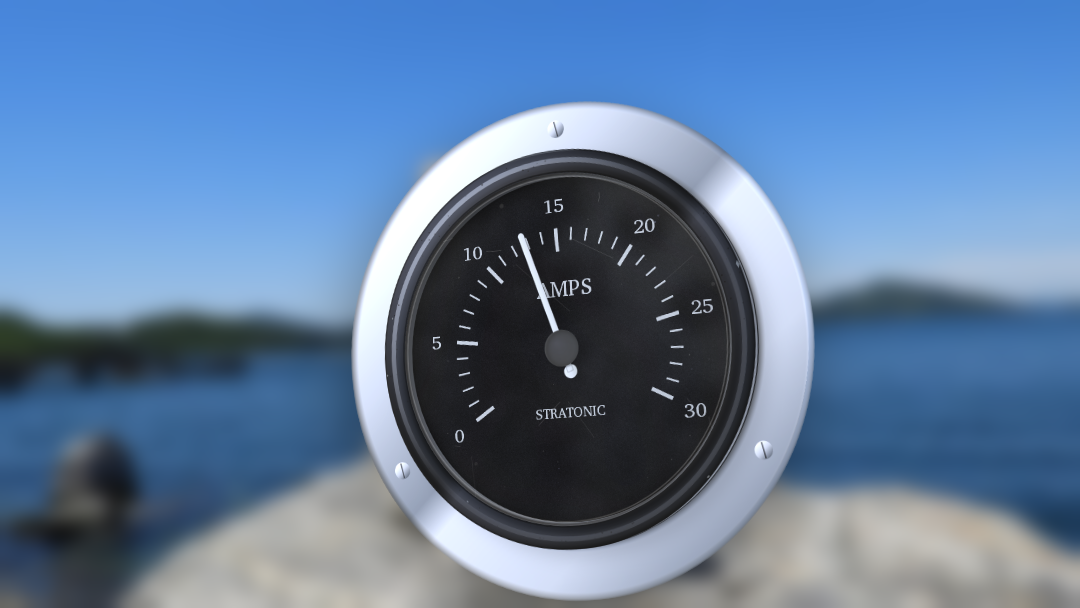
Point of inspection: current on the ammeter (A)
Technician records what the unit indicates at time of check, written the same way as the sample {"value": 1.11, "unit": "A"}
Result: {"value": 13, "unit": "A"}
